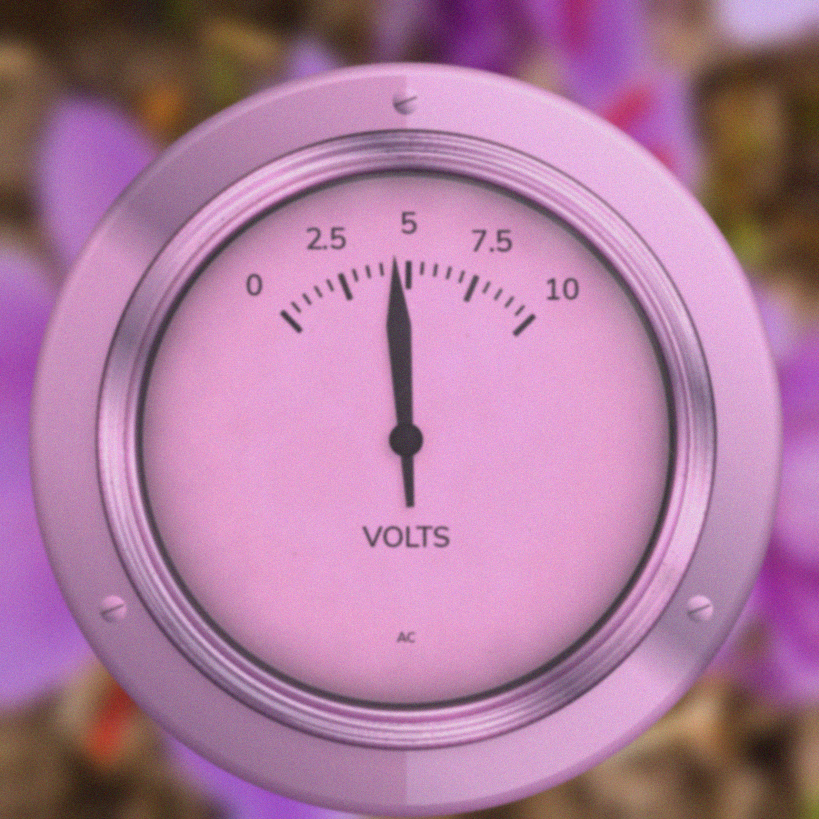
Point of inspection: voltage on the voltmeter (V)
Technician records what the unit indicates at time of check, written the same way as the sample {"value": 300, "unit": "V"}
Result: {"value": 4.5, "unit": "V"}
